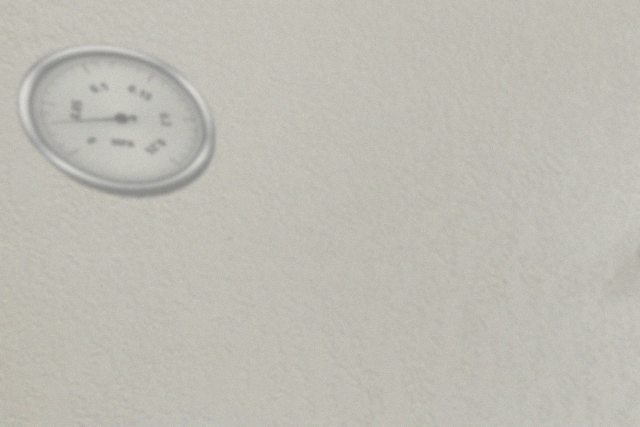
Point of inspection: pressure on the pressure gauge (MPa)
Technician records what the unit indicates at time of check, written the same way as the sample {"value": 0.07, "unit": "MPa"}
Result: {"value": 0.03, "unit": "MPa"}
